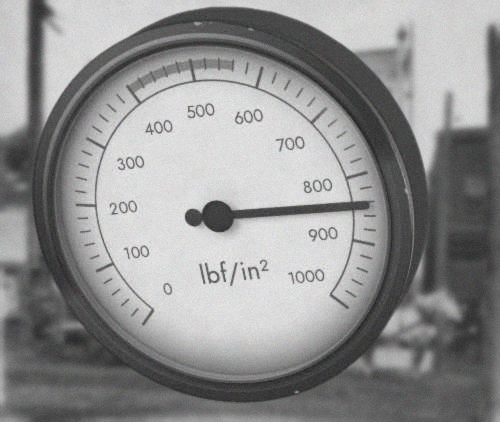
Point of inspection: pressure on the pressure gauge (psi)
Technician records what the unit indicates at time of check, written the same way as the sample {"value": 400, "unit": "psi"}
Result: {"value": 840, "unit": "psi"}
